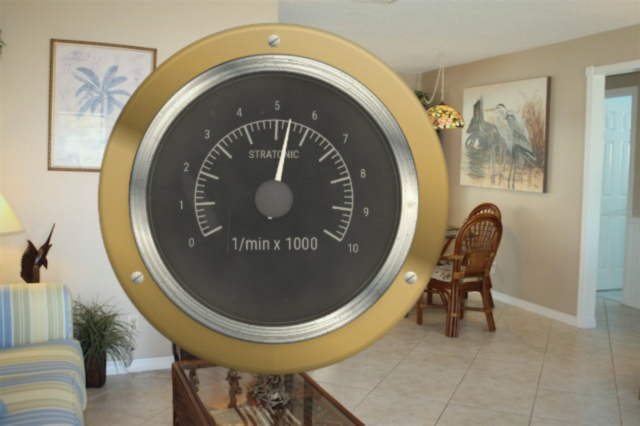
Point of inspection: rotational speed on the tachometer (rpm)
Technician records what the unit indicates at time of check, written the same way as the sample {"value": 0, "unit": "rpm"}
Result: {"value": 5400, "unit": "rpm"}
